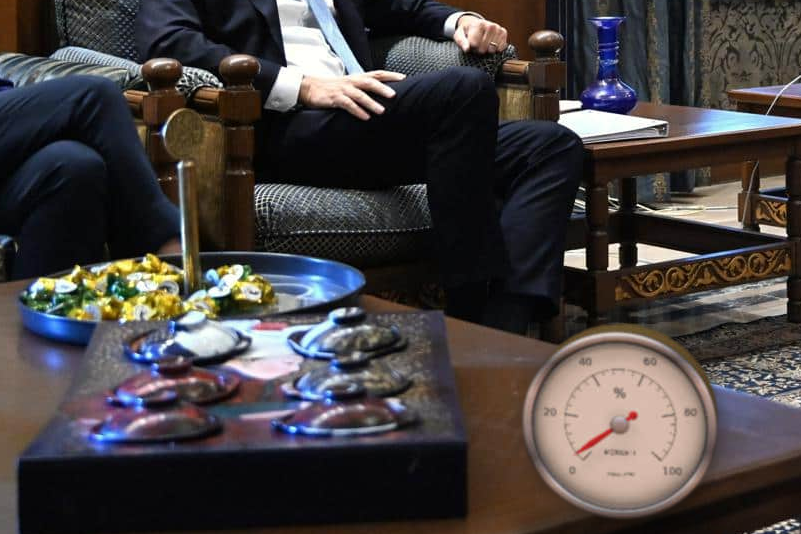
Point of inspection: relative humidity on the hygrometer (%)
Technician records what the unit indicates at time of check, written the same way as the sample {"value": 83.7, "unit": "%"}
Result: {"value": 4, "unit": "%"}
